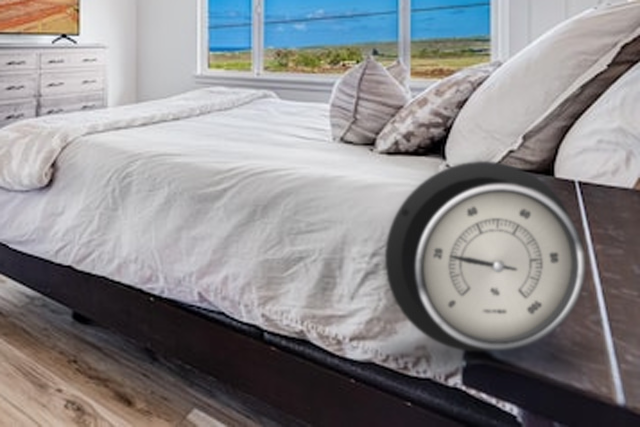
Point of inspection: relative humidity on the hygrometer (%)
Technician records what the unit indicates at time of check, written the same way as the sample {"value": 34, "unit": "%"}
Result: {"value": 20, "unit": "%"}
